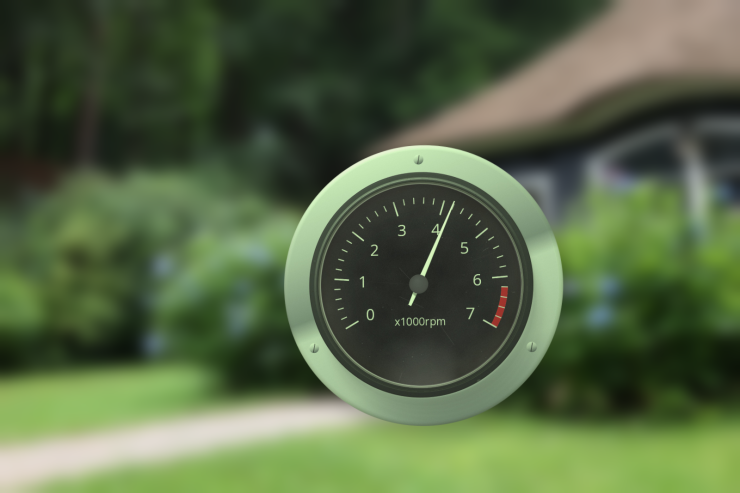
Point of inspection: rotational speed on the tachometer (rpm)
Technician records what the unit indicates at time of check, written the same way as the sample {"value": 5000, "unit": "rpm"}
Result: {"value": 4200, "unit": "rpm"}
